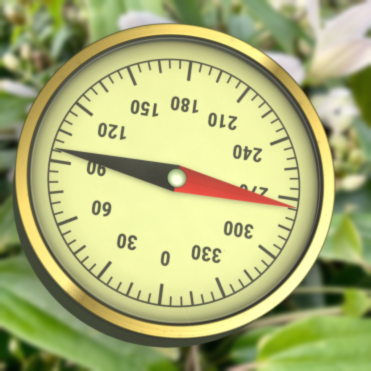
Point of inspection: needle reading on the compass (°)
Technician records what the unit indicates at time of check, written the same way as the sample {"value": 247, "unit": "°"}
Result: {"value": 275, "unit": "°"}
